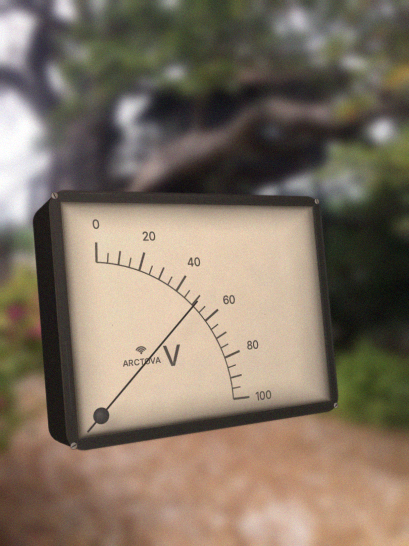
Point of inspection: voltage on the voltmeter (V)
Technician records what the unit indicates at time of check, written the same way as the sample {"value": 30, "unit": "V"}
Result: {"value": 50, "unit": "V"}
